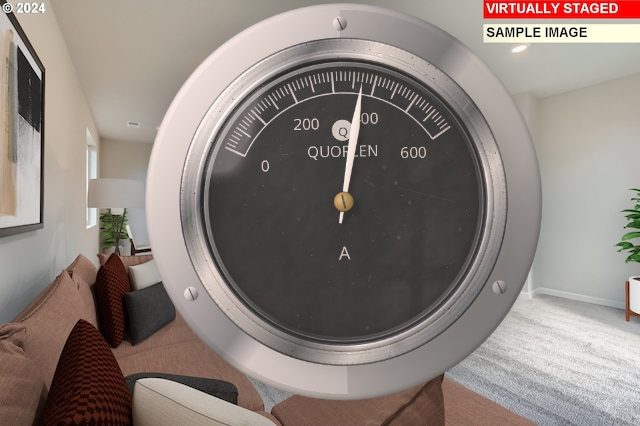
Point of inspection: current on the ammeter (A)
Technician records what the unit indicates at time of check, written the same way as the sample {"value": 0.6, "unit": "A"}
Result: {"value": 370, "unit": "A"}
